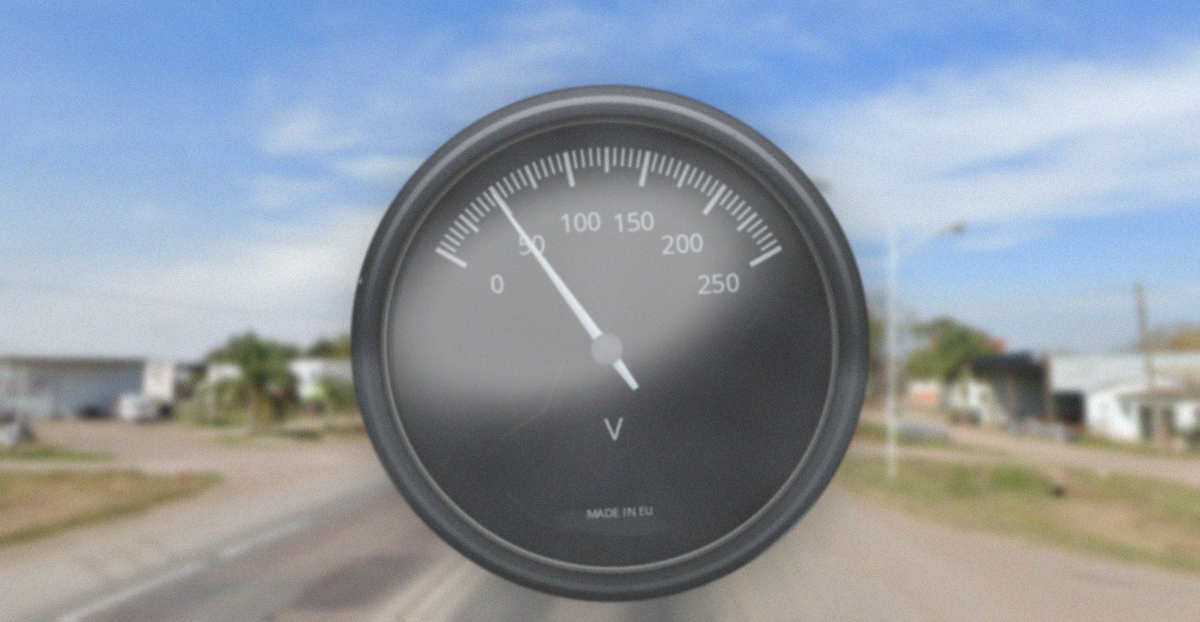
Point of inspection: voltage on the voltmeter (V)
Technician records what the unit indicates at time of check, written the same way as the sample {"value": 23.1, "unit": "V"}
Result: {"value": 50, "unit": "V"}
